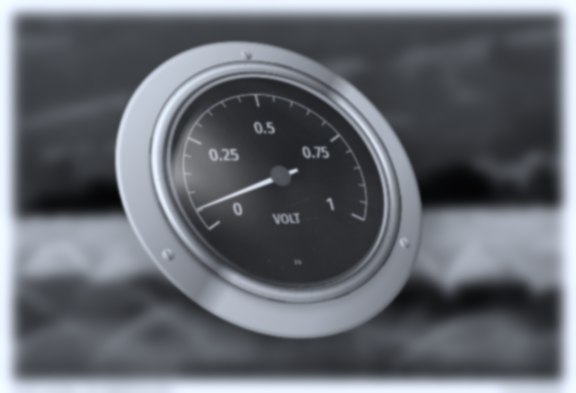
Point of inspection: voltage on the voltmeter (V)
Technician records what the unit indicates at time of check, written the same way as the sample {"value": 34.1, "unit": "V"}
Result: {"value": 0.05, "unit": "V"}
